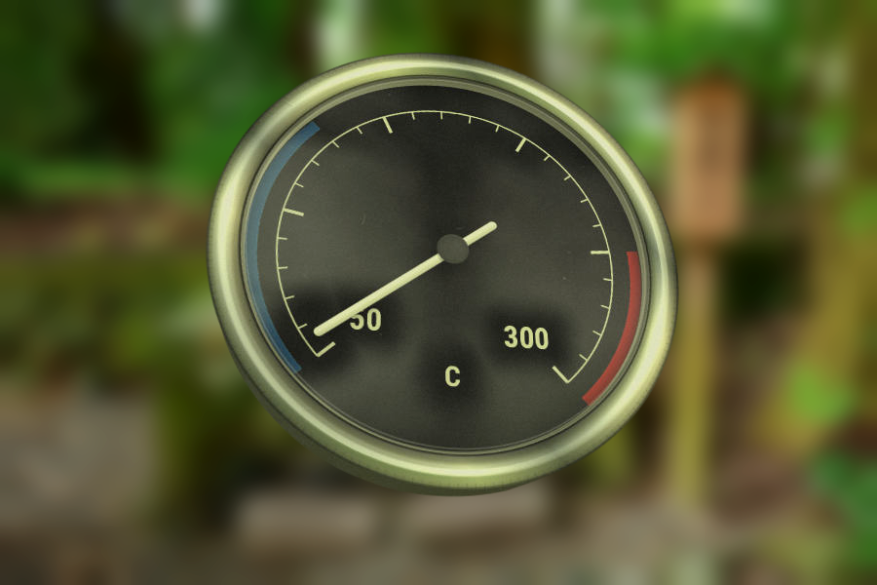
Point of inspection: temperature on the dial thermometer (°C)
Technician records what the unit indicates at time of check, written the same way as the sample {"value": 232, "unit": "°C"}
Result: {"value": 55, "unit": "°C"}
